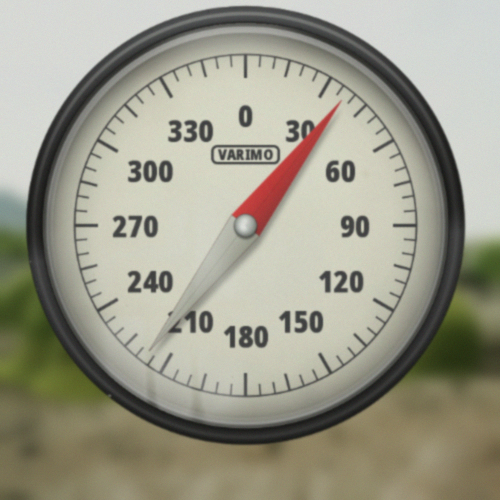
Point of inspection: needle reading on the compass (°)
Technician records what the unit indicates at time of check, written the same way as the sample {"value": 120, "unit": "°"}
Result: {"value": 37.5, "unit": "°"}
